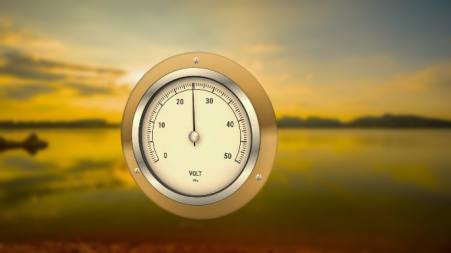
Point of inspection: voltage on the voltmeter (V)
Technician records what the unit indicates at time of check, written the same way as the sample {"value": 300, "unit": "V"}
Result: {"value": 25, "unit": "V"}
